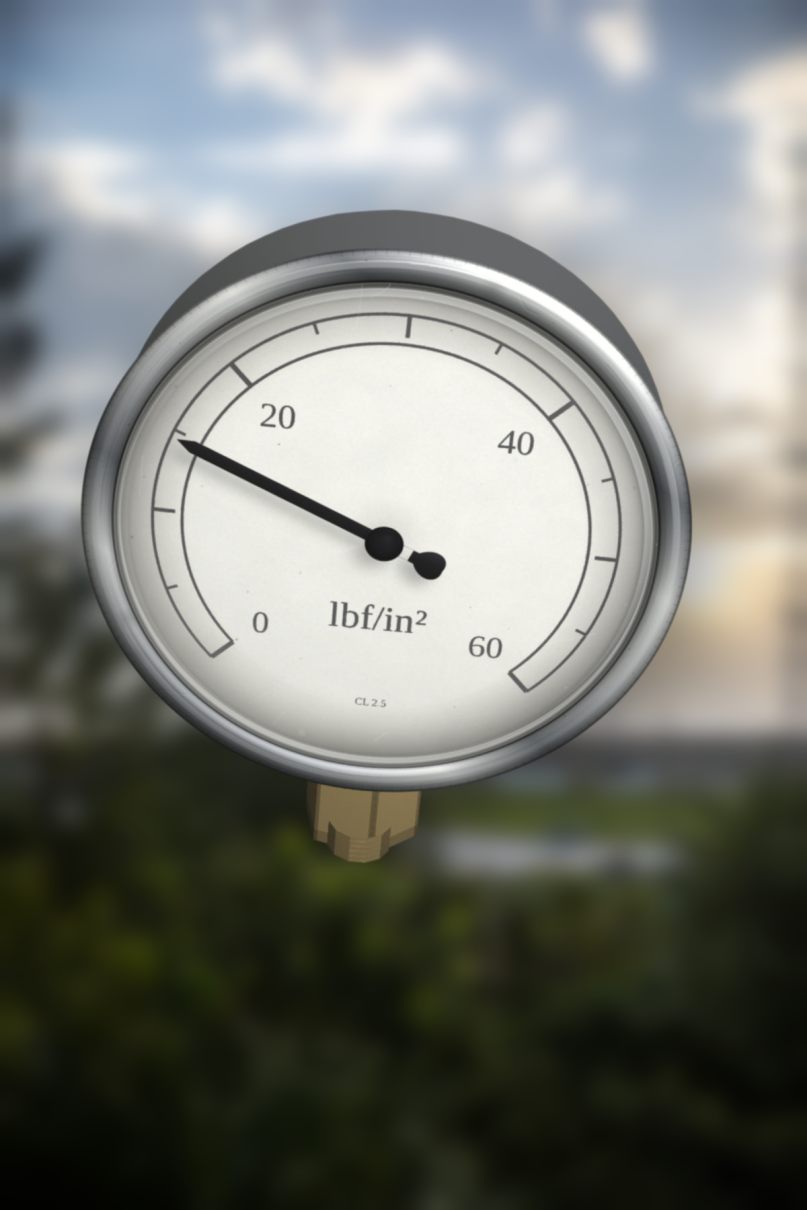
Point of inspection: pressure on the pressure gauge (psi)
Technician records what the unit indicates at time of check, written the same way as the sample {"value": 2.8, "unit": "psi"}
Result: {"value": 15, "unit": "psi"}
